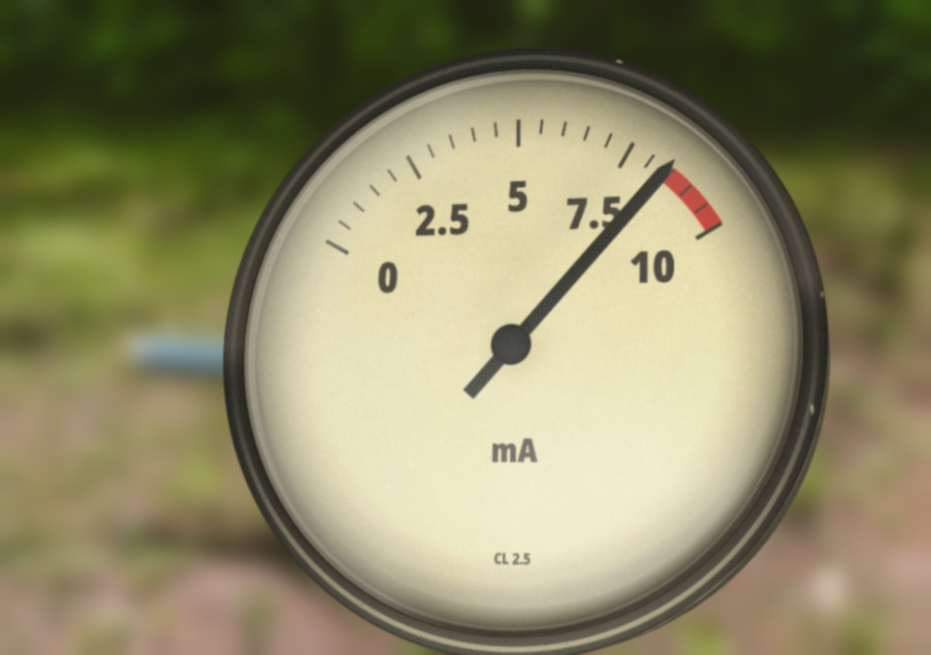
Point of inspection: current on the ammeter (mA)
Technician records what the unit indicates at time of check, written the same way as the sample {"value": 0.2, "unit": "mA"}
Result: {"value": 8.5, "unit": "mA"}
